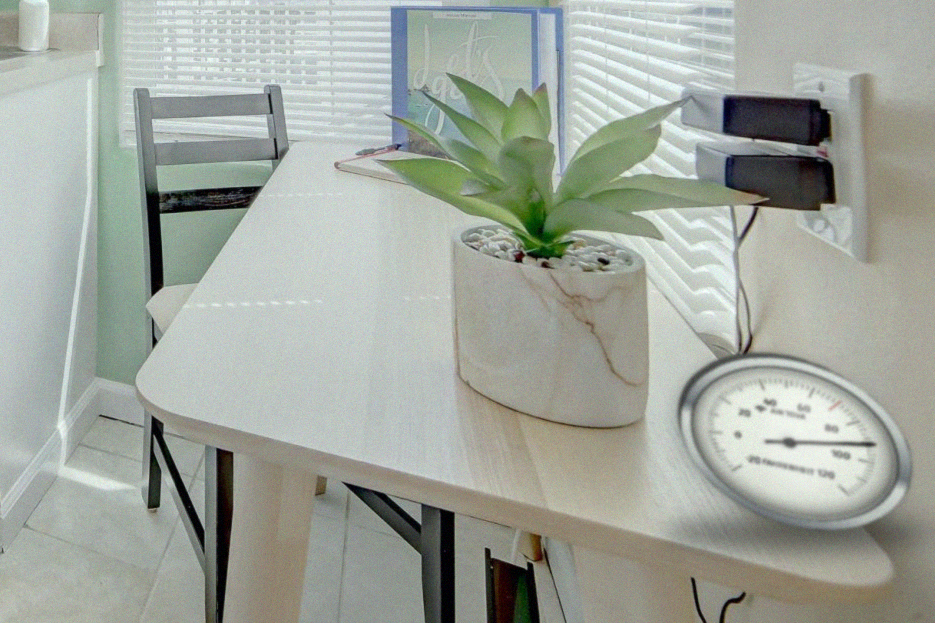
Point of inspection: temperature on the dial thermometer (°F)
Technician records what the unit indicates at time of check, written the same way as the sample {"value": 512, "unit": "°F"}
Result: {"value": 90, "unit": "°F"}
